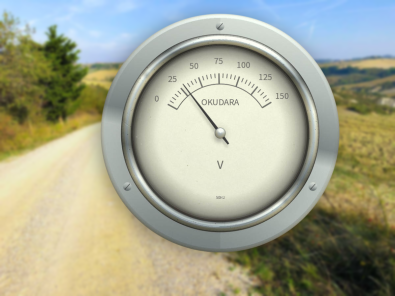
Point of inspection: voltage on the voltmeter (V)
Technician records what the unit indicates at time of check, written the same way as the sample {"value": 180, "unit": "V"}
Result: {"value": 30, "unit": "V"}
